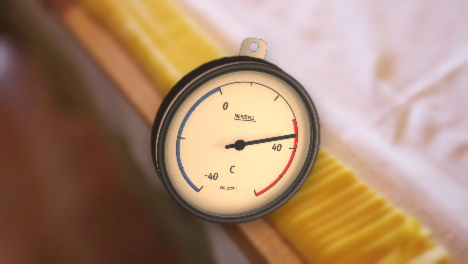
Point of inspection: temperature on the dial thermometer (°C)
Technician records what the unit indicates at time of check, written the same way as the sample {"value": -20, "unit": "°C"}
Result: {"value": 35, "unit": "°C"}
